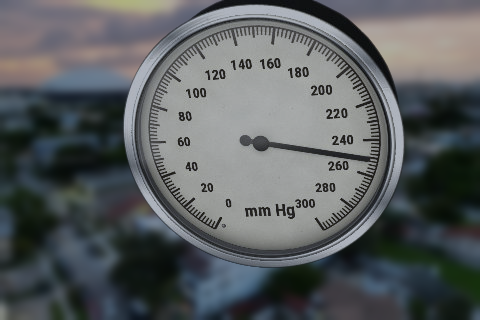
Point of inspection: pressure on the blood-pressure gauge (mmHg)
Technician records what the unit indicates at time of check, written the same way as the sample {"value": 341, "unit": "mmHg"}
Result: {"value": 250, "unit": "mmHg"}
